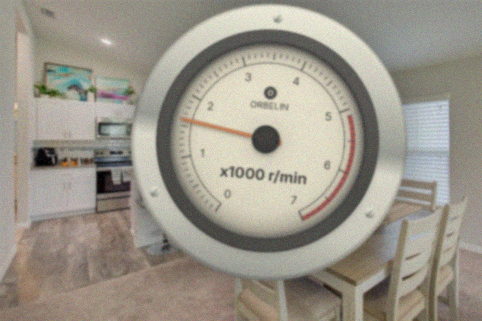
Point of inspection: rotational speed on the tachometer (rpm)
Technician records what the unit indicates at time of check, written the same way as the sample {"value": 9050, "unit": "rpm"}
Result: {"value": 1600, "unit": "rpm"}
